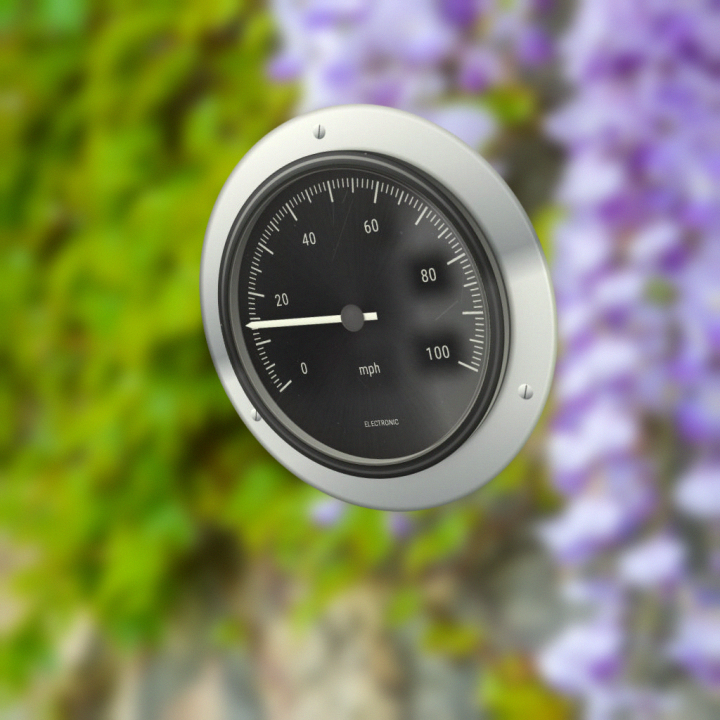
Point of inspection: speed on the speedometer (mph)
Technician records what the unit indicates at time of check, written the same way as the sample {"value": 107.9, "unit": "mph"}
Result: {"value": 14, "unit": "mph"}
